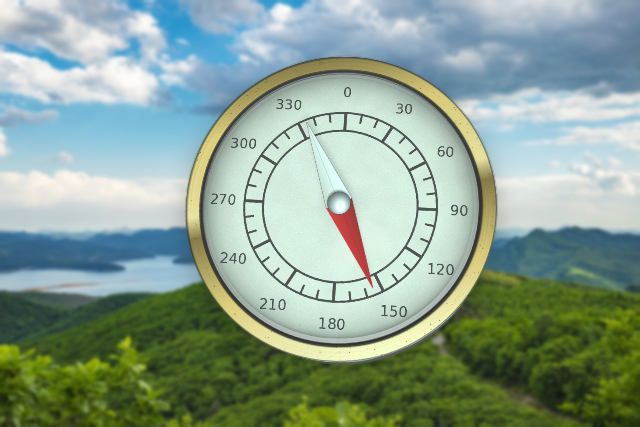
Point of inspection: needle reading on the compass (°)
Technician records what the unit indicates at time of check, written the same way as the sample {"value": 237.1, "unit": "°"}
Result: {"value": 155, "unit": "°"}
